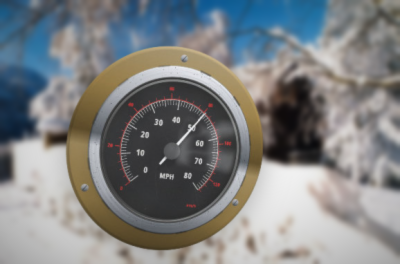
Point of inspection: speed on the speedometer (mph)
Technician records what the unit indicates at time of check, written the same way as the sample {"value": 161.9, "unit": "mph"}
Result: {"value": 50, "unit": "mph"}
